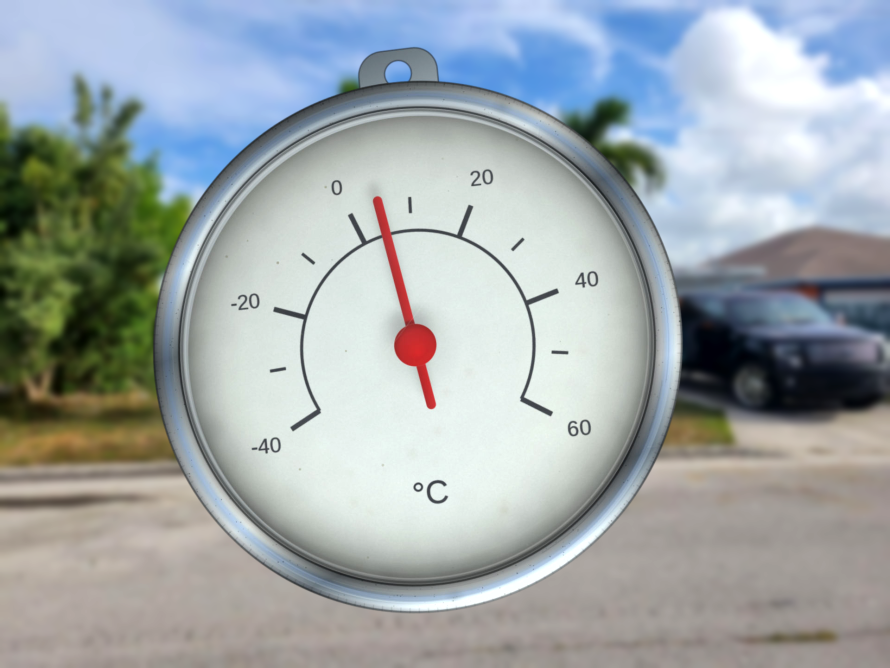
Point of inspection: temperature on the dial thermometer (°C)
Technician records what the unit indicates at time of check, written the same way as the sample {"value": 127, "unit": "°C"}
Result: {"value": 5, "unit": "°C"}
